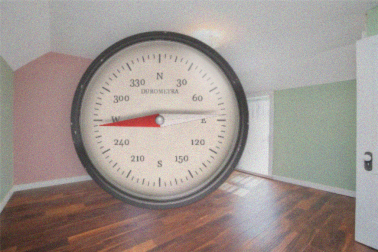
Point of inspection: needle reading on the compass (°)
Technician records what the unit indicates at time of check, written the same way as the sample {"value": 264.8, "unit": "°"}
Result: {"value": 265, "unit": "°"}
